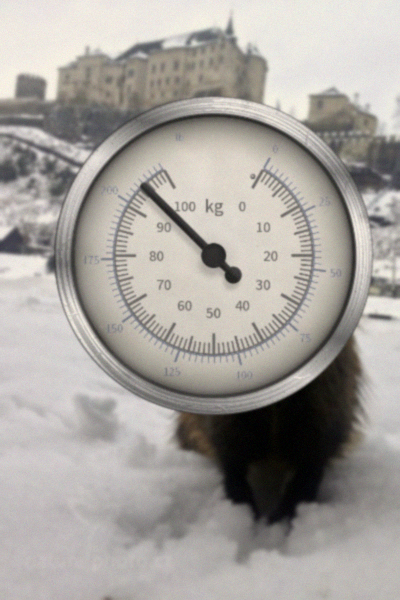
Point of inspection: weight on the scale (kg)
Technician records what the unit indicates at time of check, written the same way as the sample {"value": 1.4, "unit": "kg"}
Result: {"value": 95, "unit": "kg"}
